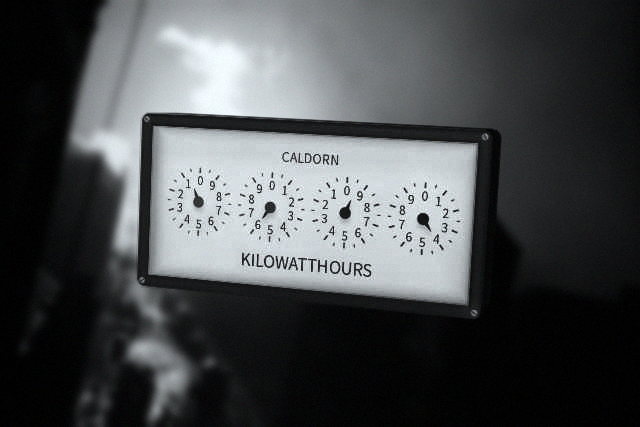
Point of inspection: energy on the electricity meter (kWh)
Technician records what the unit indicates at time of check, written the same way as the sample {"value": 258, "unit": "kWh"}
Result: {"value": 594, "unit": "kWh"}
